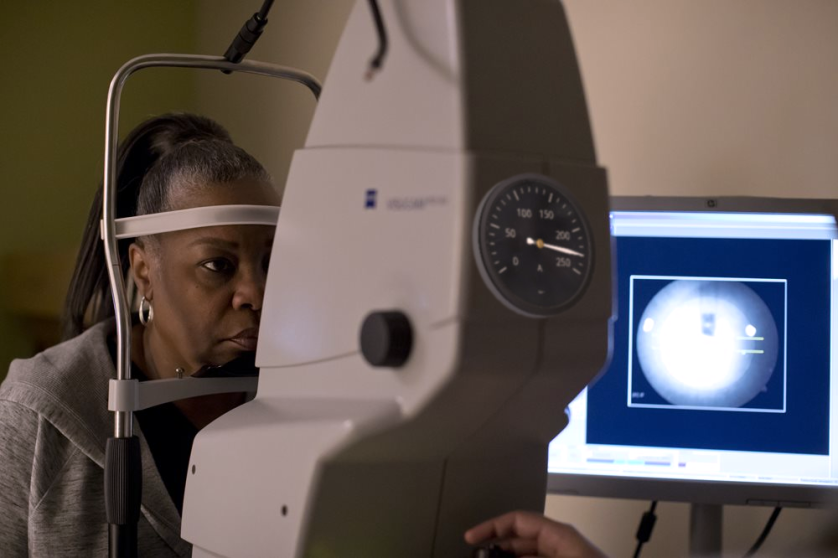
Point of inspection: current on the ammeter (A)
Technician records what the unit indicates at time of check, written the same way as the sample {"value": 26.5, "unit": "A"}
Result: {"value": 230, "unit": "A"}
